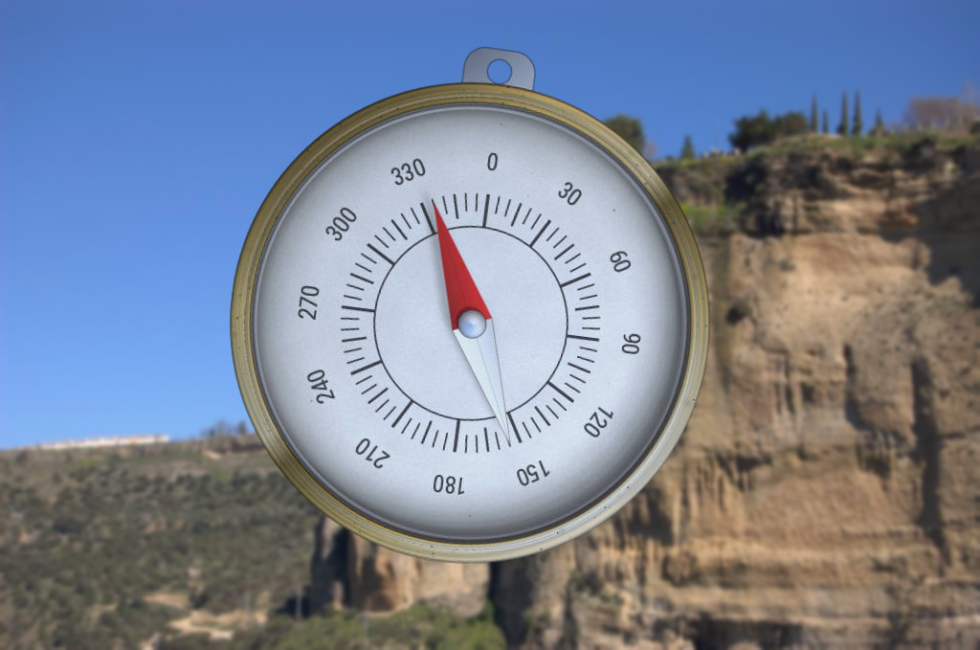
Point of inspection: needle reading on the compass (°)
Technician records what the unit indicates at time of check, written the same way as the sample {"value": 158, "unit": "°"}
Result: {"value": 335, "unit": "°"}
